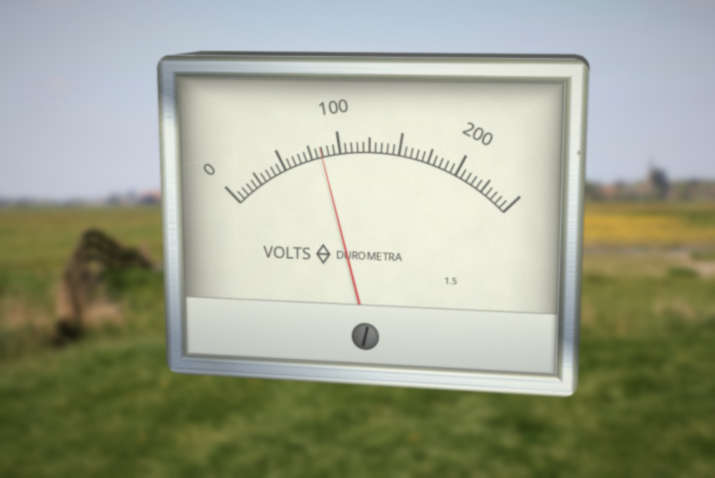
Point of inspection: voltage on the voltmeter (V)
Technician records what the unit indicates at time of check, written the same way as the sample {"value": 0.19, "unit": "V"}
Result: {"value": 85, "unit": "V"}
